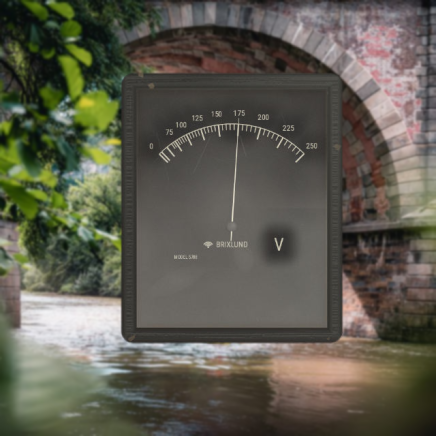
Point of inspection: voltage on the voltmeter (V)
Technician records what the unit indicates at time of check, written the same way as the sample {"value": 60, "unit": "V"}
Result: {"value": 175, "unit": "V"}
